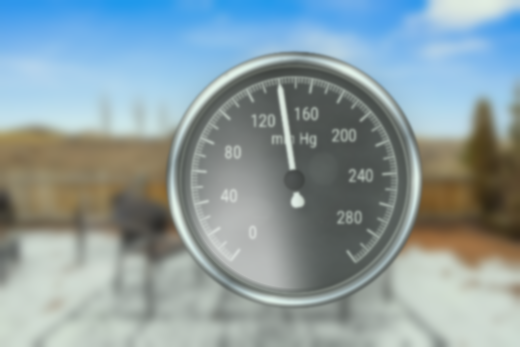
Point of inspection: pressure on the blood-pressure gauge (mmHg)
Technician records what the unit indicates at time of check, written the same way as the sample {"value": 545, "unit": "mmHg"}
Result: {"value": 140, "unit": "mmHg"}
